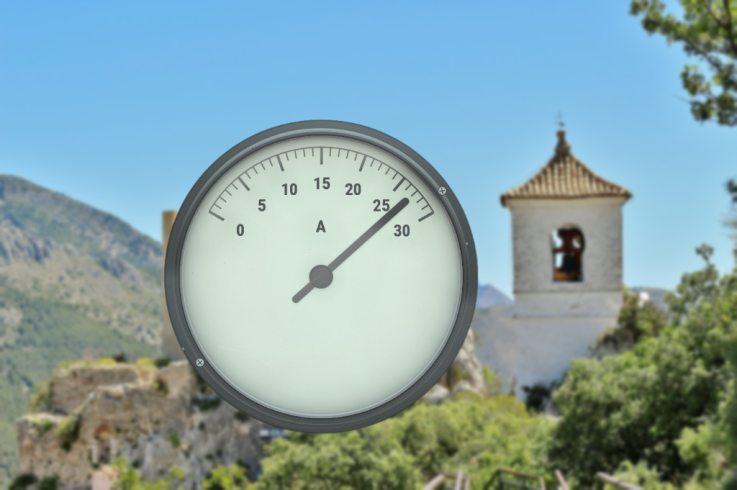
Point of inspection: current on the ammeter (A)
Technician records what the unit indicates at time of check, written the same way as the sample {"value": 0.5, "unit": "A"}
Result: {"value": 27, "unit": "A"}
